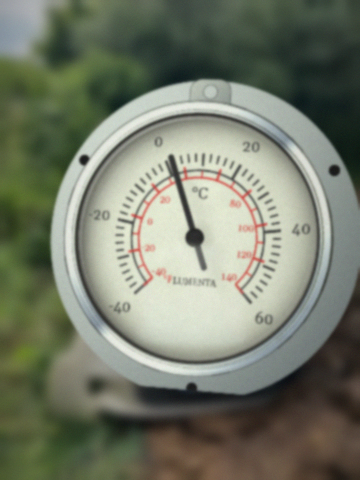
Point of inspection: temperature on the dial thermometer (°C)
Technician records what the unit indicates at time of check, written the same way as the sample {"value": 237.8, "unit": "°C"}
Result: {"value": 2, "unit": "°C"}
